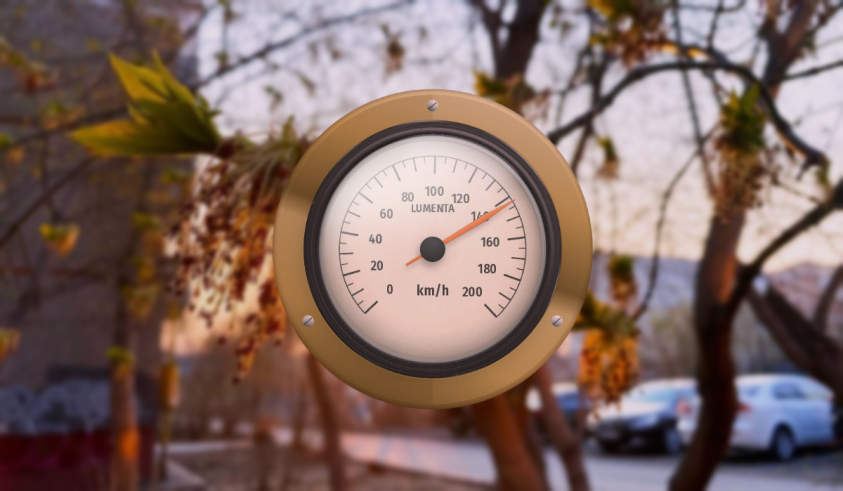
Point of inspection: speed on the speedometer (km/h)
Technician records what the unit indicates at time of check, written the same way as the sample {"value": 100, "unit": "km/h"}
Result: {"value": 142.5, "unit": "km/h"}
